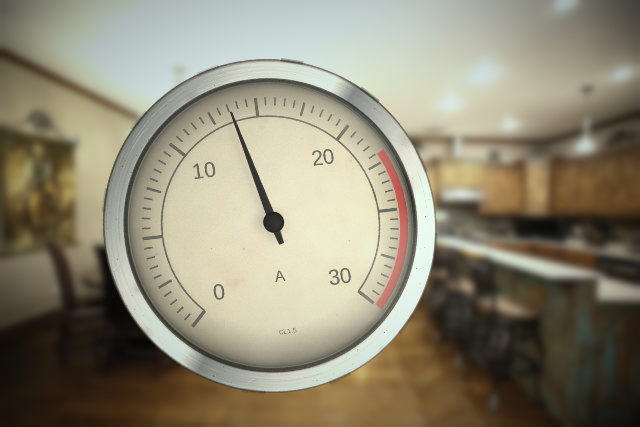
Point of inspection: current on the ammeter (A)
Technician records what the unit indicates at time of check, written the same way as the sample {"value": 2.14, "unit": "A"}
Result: {"value": 13.5, "unit": "A"}
